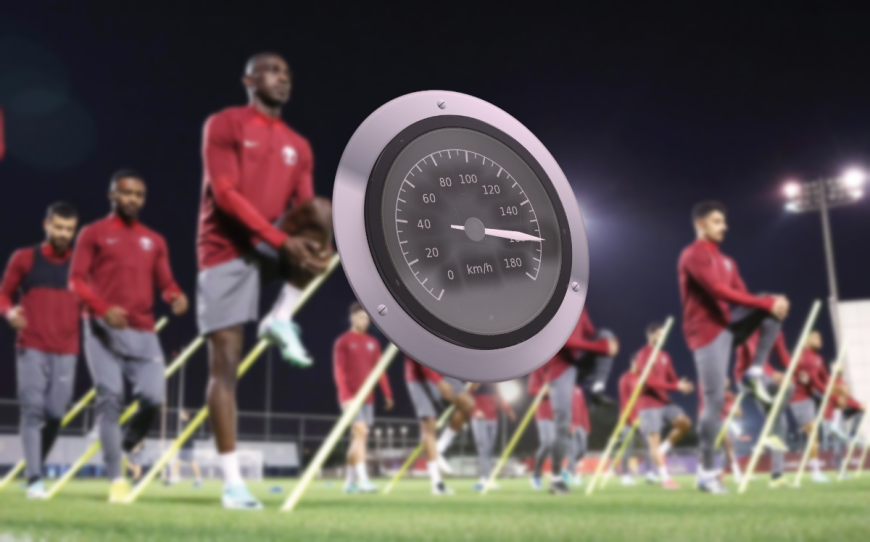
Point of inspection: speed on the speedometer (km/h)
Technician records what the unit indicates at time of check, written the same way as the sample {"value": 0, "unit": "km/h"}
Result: {"value": 160, "unit": "km/h"}
